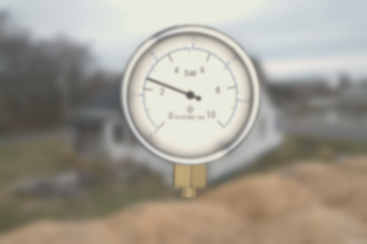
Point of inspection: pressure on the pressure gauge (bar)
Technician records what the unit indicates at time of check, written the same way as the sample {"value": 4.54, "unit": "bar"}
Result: {"value": 2.5, "unit": "bar"}
